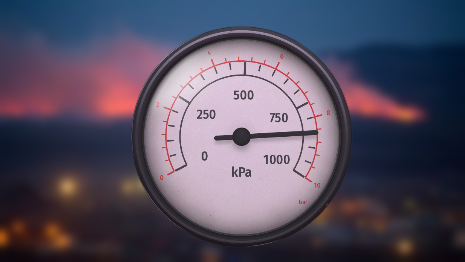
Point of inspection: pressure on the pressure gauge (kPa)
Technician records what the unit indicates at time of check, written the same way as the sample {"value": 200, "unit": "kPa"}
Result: {"value": 850, "unit": "kPa"}
